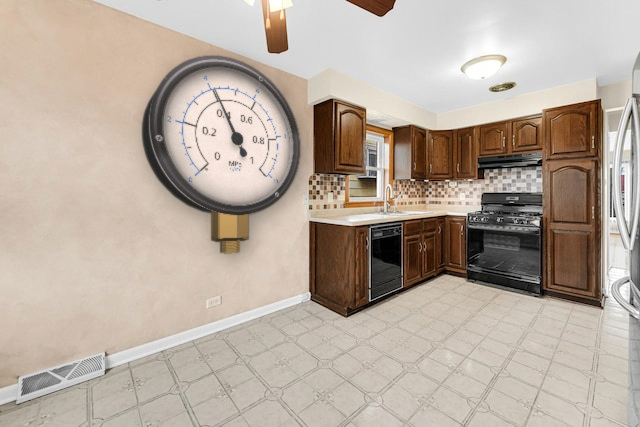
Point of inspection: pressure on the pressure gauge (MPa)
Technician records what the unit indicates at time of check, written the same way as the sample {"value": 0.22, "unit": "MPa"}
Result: {"value": 0.4, "unit": "MPa"}
